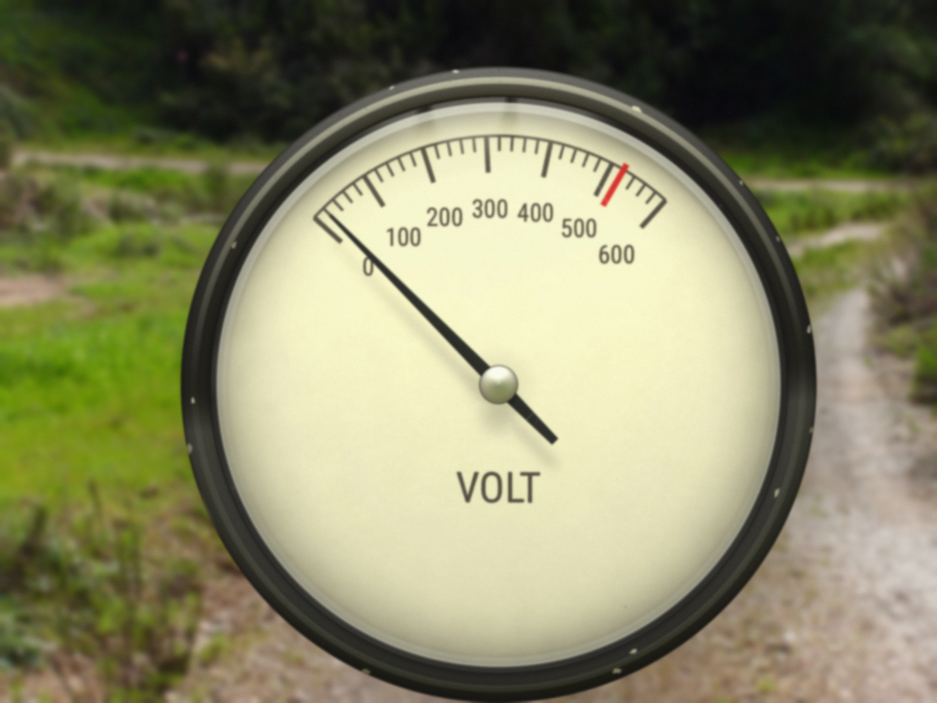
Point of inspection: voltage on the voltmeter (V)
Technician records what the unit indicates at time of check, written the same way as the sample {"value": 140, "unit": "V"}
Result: {"value": 20, "unit": "V"}
